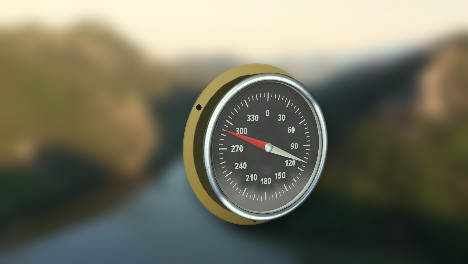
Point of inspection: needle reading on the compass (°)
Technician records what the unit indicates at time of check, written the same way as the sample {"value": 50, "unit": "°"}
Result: {"value": 290, "unit": "°"}
